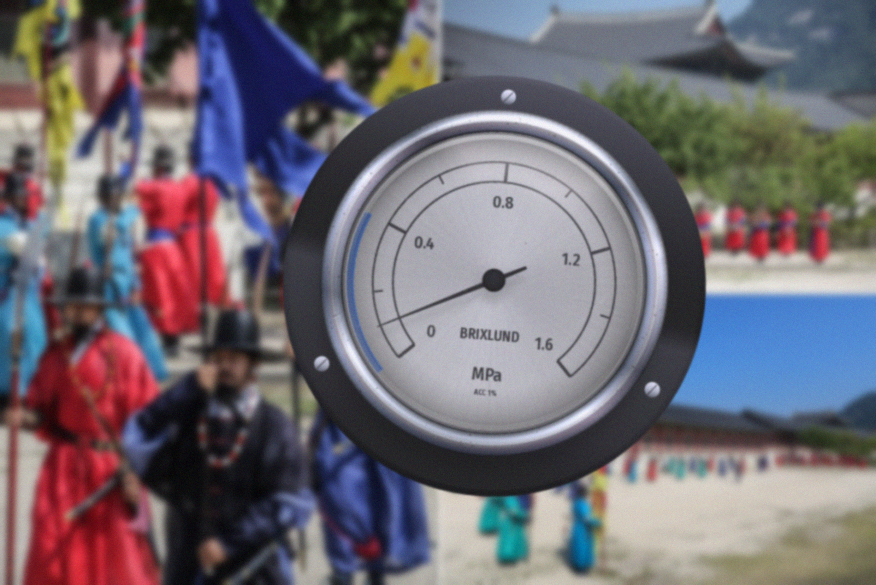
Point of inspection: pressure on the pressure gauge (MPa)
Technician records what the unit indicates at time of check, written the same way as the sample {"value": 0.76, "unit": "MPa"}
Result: {"value": 0.1, "unit": "MPa"}
